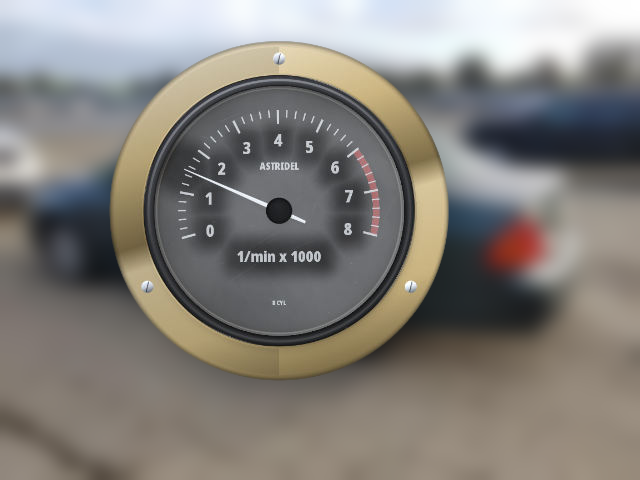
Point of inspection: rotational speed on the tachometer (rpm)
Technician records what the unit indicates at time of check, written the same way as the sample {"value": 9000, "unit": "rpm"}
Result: {"value": 1500, "unit": "rpm"}
